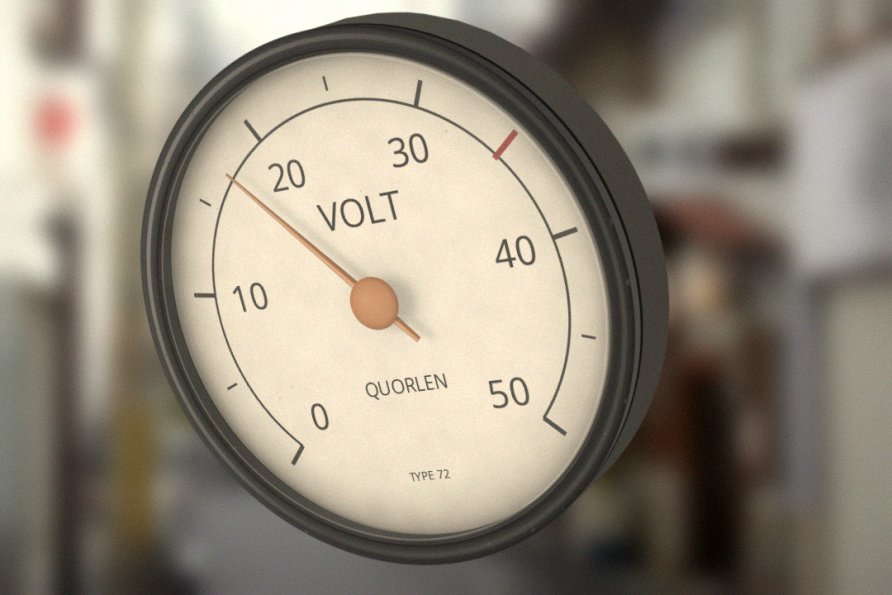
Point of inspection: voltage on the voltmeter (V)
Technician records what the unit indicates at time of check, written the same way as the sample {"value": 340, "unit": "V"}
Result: {"value": 17.5, "unit": "V"}
